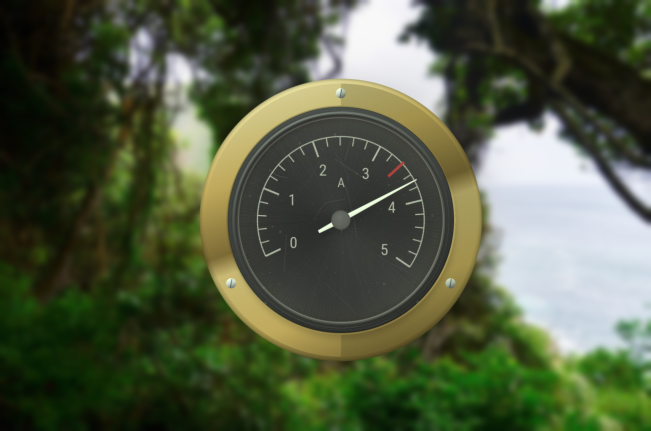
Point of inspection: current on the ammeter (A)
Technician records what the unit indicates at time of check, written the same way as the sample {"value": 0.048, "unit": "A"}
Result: {"value": 3.7, "unit": "A"}
